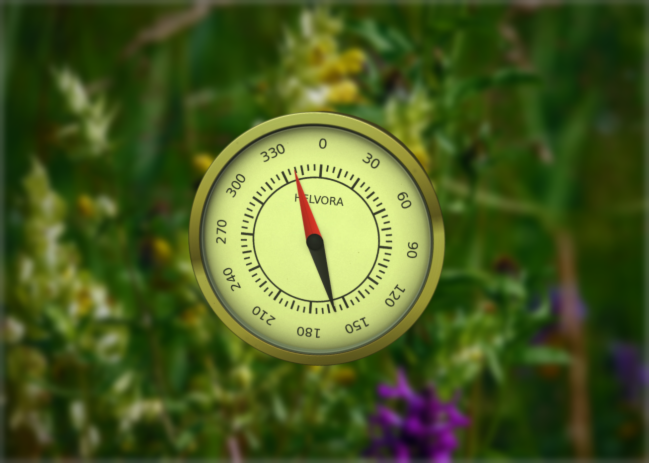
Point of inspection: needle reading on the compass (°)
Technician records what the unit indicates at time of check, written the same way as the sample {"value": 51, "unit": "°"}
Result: {"value": 340, "unit": "°"}
